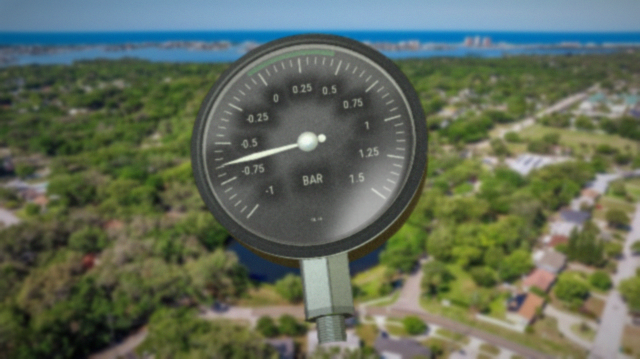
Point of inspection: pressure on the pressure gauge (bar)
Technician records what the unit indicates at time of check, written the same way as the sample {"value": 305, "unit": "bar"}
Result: {"value": -0.65, "unit": "bar"}
